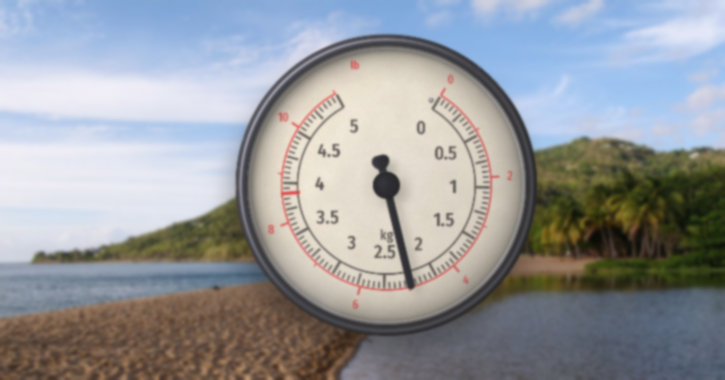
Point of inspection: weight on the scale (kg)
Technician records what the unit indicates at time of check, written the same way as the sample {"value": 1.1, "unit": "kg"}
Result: {"value": 2.25, "unit": "kg"}
